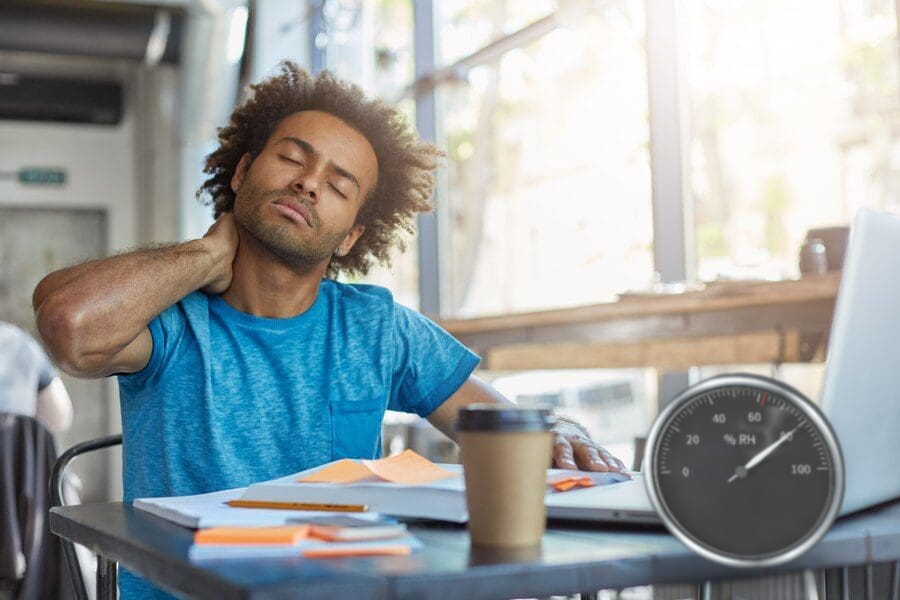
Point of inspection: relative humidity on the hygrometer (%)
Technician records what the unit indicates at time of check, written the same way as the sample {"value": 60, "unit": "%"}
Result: {"value": 80, "unit": "%"}
